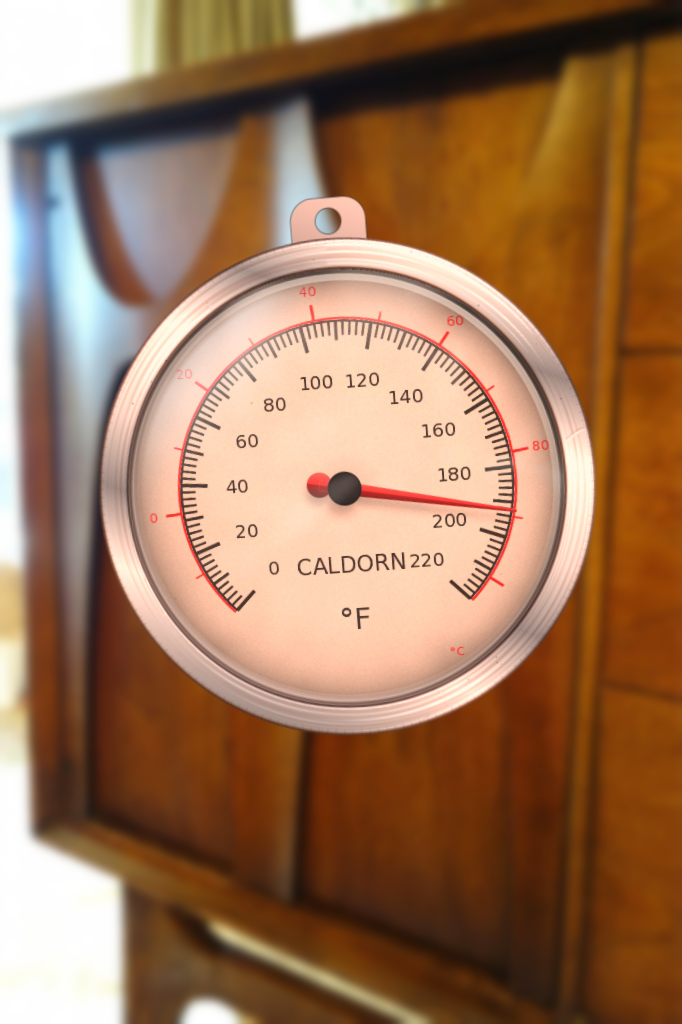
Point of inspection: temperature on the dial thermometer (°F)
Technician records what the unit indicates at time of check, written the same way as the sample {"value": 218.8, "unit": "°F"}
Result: {"value": 192, "unit": "°F"}
